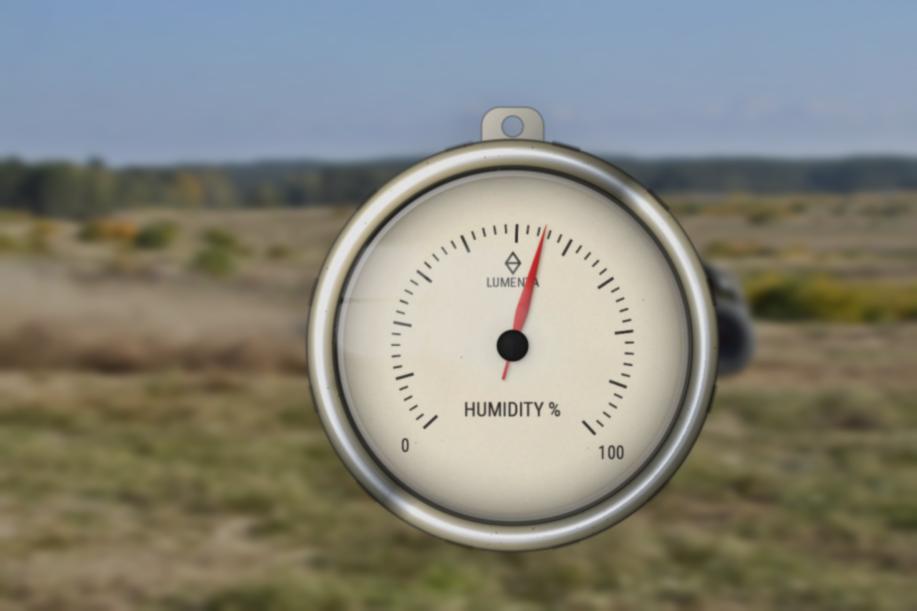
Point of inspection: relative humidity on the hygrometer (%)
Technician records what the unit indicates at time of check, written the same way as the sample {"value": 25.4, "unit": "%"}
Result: {"value": 55, "unit": "%"}
